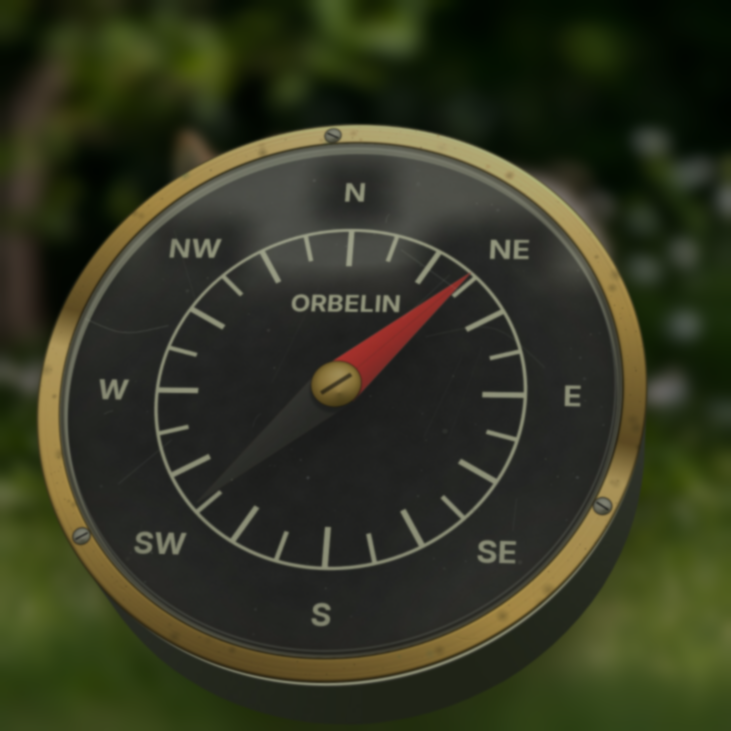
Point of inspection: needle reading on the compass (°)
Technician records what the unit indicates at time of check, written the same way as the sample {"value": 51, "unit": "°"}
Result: {"value": 45, "unit": "°"}
